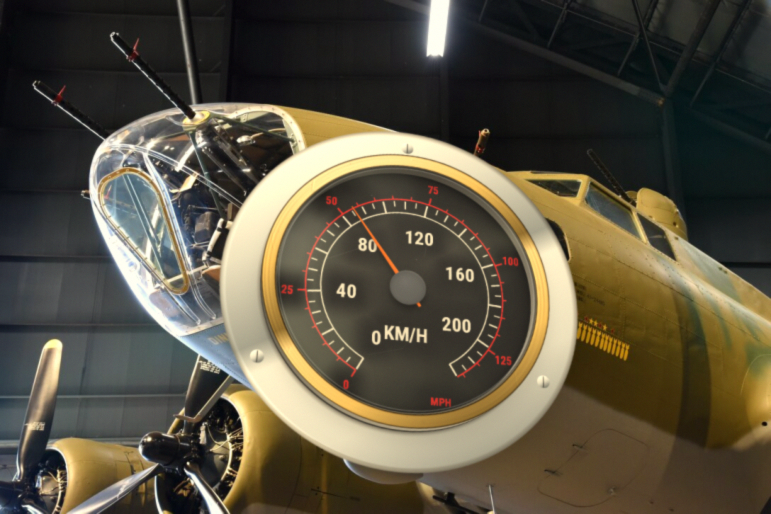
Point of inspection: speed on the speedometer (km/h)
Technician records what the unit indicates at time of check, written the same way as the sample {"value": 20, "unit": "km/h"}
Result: {"value": 85, "unit": "km/h"}
